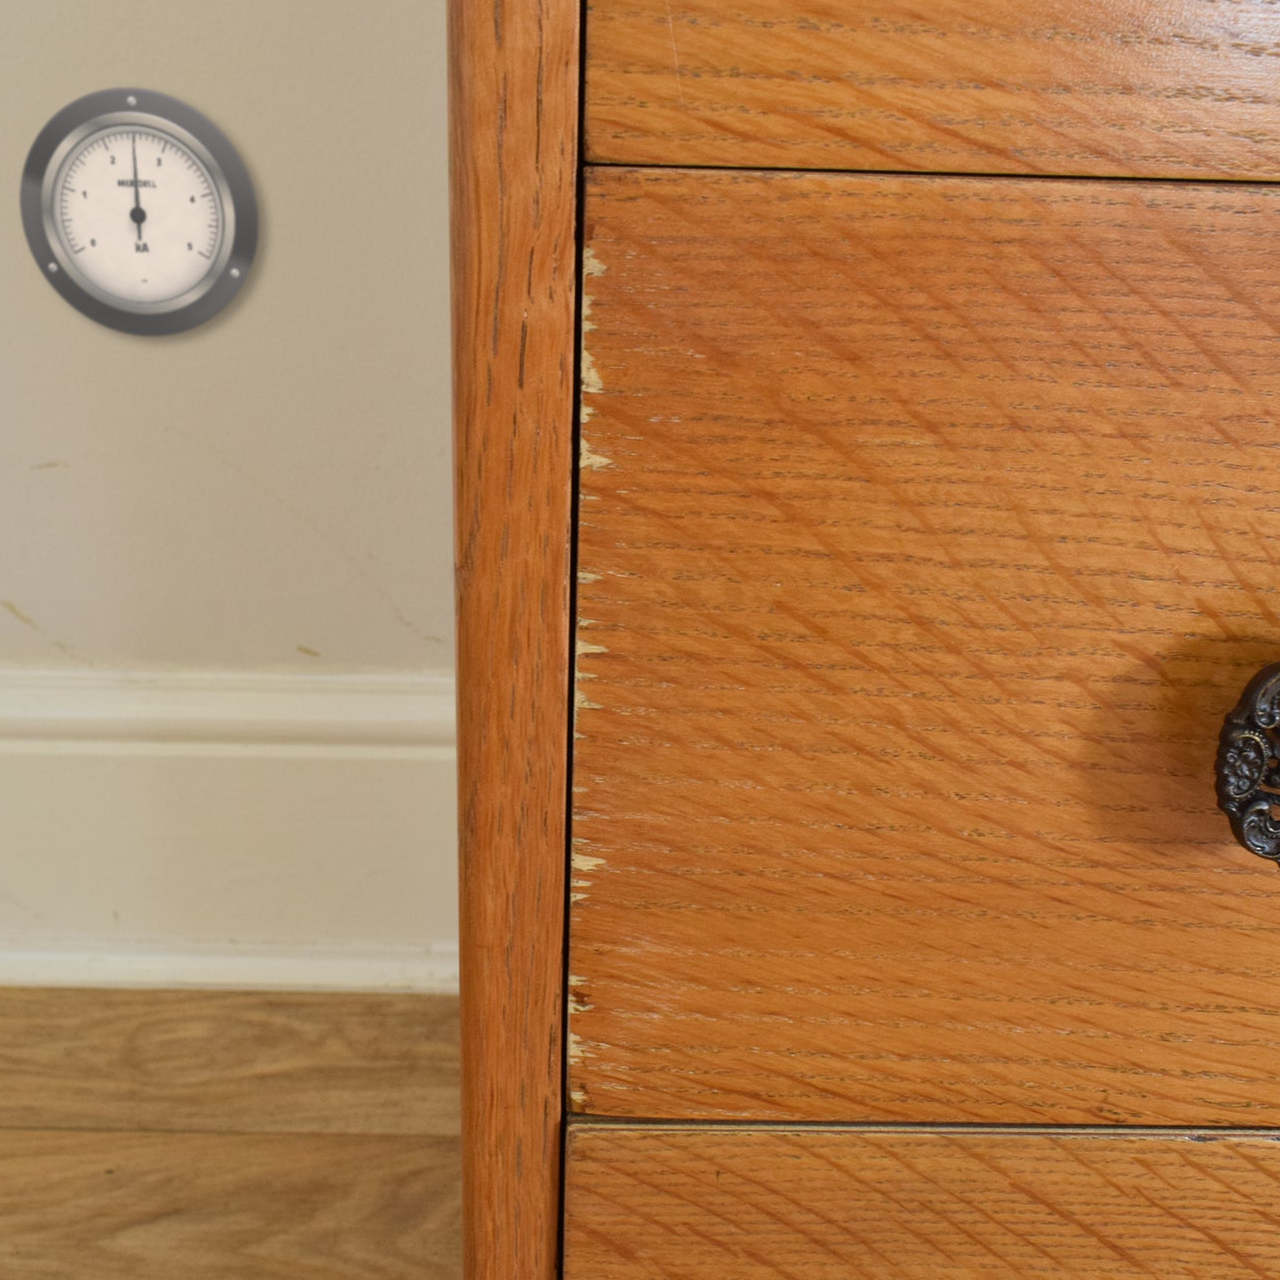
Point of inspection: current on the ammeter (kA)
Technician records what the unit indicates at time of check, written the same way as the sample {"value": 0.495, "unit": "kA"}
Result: {"value": 2.5, "unit": "kA"}
